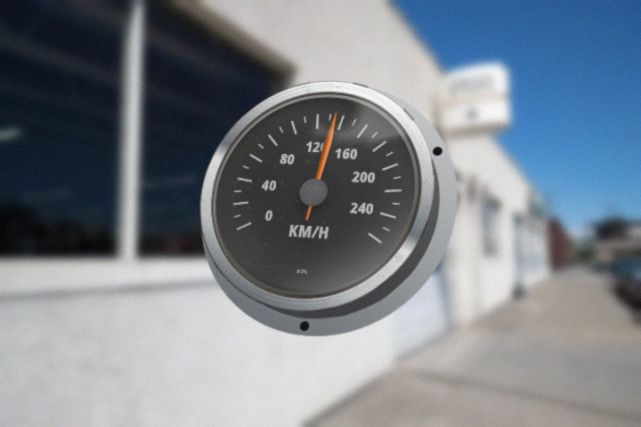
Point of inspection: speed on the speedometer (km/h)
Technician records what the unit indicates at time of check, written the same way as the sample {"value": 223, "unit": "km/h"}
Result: {"value": 135, "unit": "km/h"}
